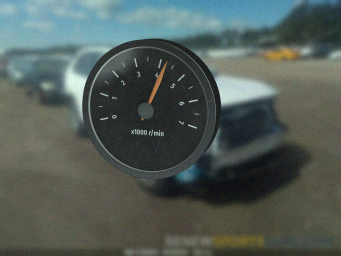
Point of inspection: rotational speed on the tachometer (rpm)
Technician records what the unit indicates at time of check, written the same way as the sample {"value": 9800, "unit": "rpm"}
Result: {"value": 4250, "unit": "rpm"}
